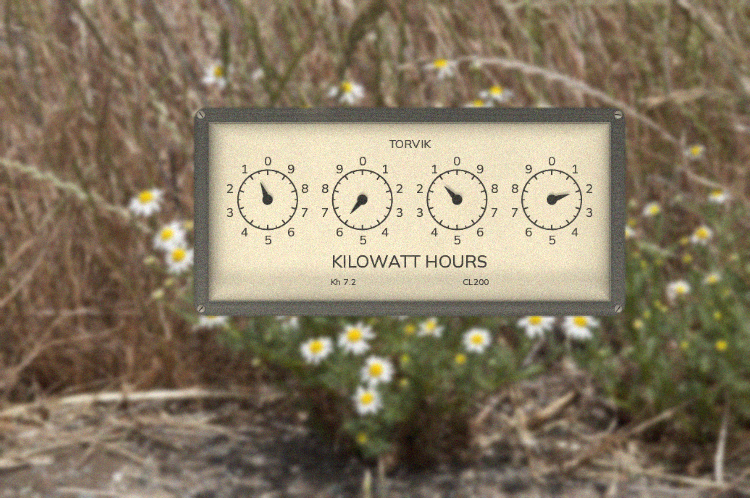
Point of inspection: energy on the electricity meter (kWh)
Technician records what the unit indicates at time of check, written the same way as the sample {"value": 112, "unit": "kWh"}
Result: {"value": 612, "unit": "kWh"}
